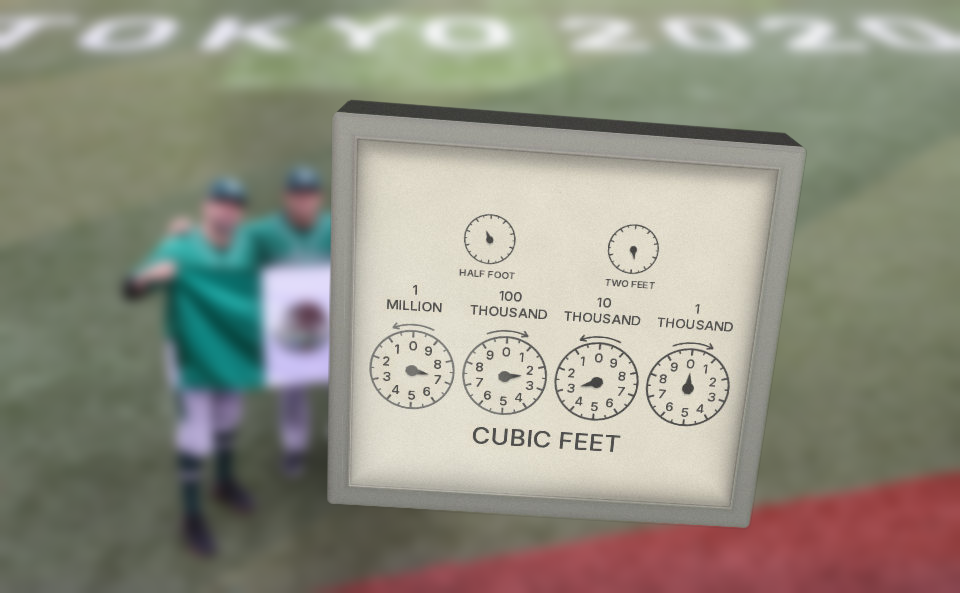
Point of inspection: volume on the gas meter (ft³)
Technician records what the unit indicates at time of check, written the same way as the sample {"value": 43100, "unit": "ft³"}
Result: {"value": 723000, "unit": "ft³"}
